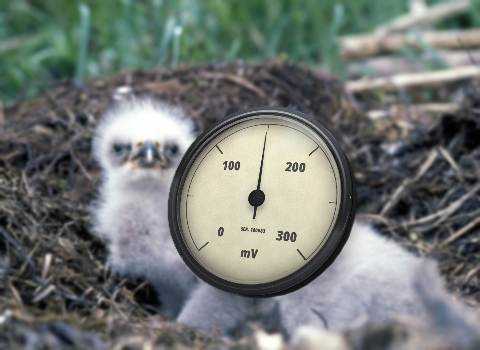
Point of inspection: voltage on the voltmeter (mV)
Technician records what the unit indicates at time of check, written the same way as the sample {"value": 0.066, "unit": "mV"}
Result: {"value": 150, "unit": "mV"}
